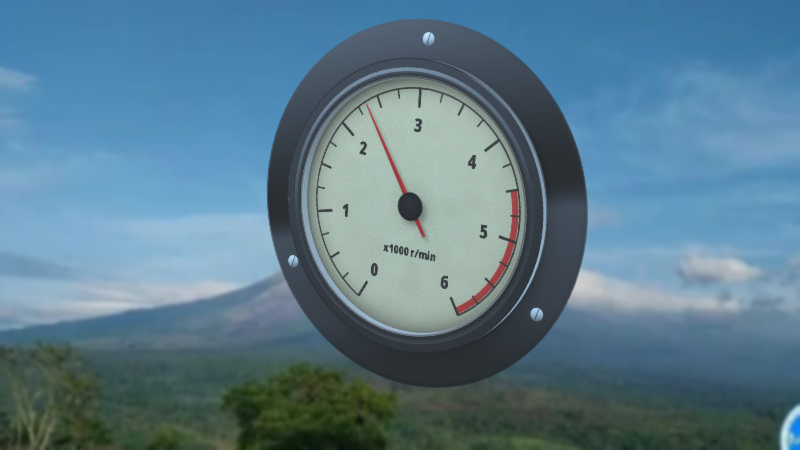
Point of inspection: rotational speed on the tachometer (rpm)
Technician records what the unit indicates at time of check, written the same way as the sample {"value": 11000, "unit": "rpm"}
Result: {"value": 2375, "unit": "rpm"}
